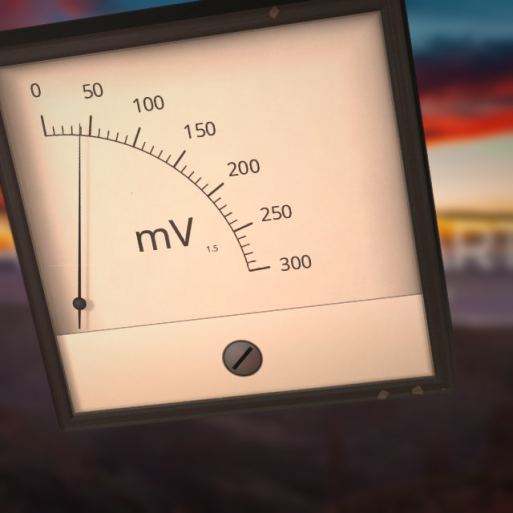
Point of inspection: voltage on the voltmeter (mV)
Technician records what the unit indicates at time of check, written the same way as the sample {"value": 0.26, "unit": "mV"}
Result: {"value": 40, "unit": "mV"}
